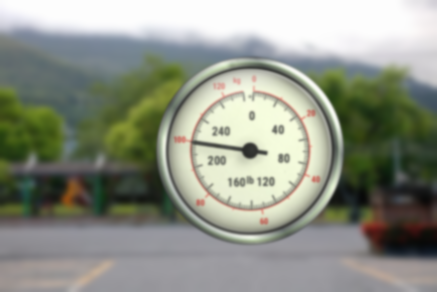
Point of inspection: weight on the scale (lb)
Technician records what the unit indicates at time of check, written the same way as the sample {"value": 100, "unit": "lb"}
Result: {"value": 220, "unit": "lb"}
